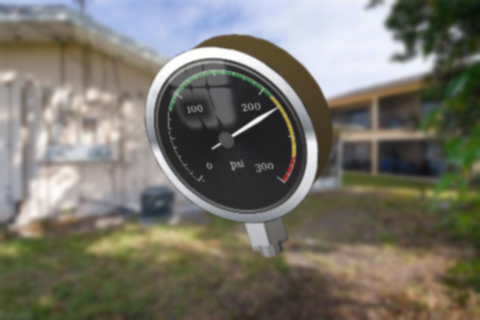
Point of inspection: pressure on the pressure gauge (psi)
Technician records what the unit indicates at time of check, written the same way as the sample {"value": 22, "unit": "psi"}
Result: {"value": 220, "unit": "psi"}
